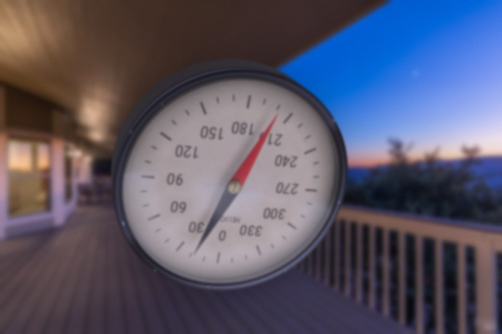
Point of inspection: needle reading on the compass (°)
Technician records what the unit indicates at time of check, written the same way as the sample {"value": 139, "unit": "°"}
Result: {"value": 200, "unit": "°"}
